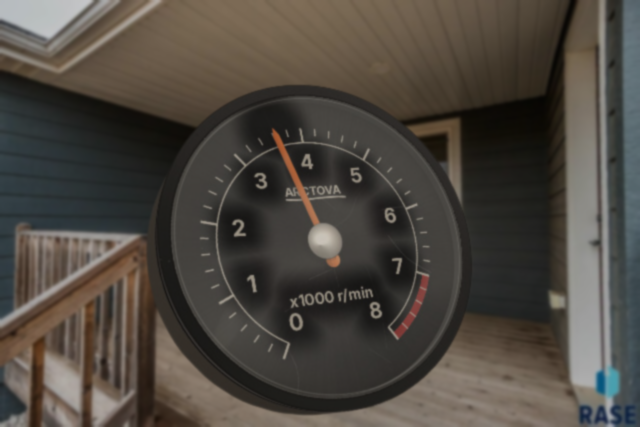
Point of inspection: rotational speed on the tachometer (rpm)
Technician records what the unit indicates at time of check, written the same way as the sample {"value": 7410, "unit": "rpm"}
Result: {"value": 3600, "unit": "rpm"}
